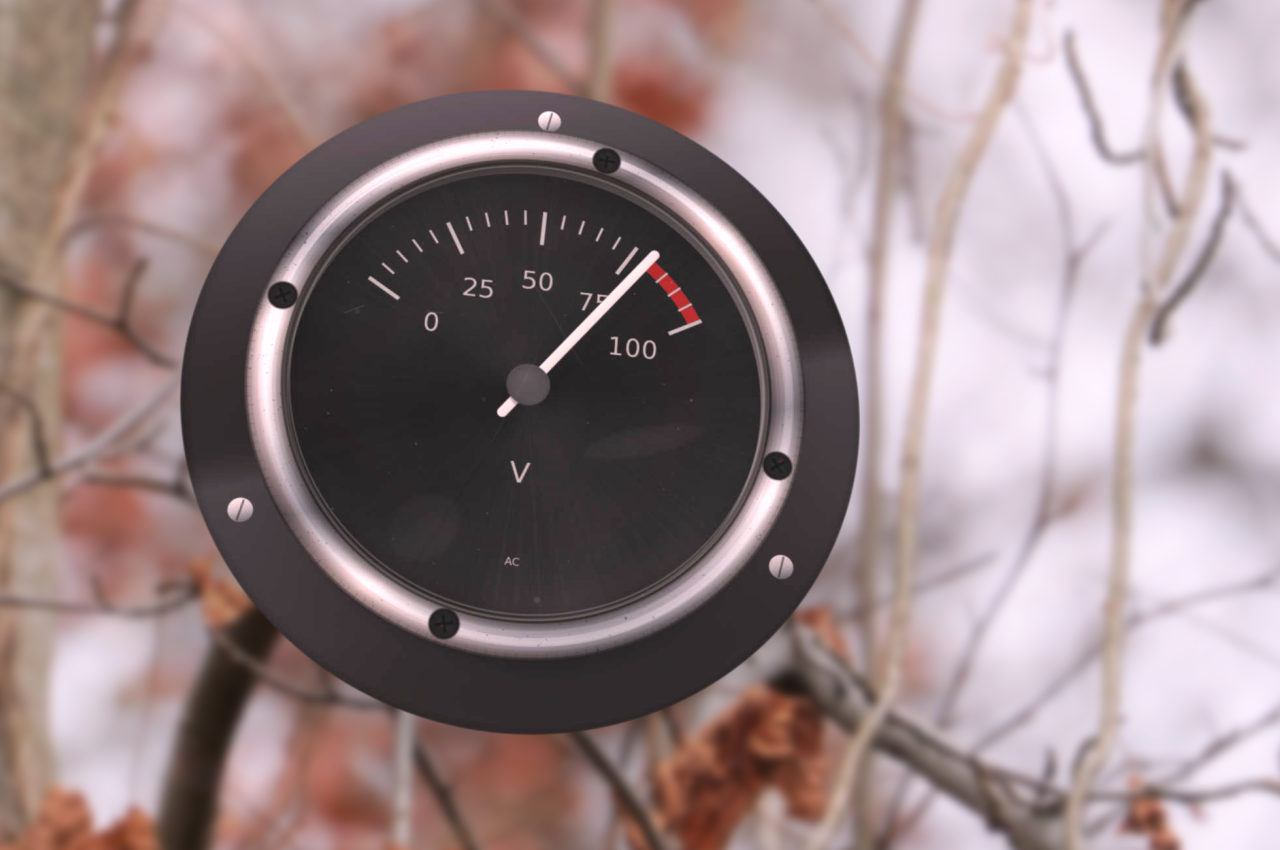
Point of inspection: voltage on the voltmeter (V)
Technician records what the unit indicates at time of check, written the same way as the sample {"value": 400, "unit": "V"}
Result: {"value": 80, "unit": "V"}
